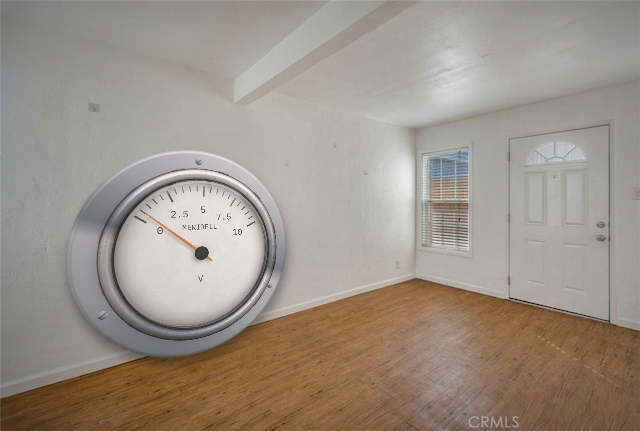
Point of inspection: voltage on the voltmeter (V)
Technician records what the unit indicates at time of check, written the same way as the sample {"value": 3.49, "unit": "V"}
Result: {"value": 0.5, "unit": "V"}
